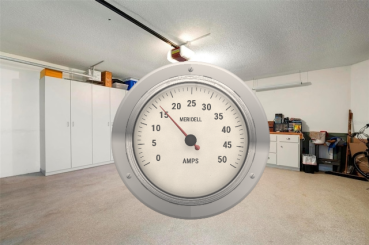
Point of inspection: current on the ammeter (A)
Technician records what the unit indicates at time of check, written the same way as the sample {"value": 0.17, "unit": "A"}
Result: {"value": 16, "unit": "A"}
